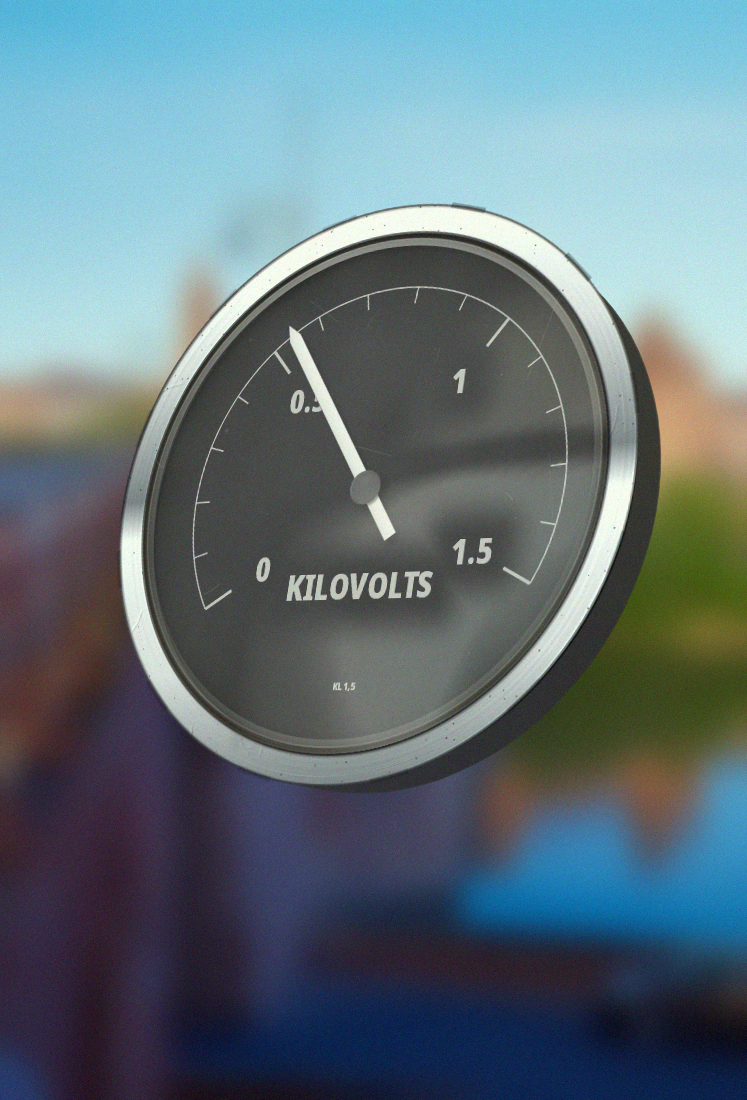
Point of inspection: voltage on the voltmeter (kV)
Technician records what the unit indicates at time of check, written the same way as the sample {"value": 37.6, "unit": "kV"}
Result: {"value": 0.55, "unit": "kV"}
